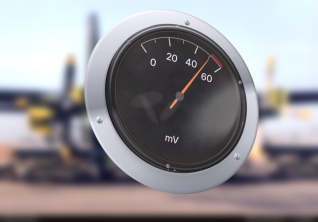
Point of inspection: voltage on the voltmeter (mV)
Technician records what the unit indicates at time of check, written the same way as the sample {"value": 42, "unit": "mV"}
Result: {"value": 50, "unit": "mV"}
